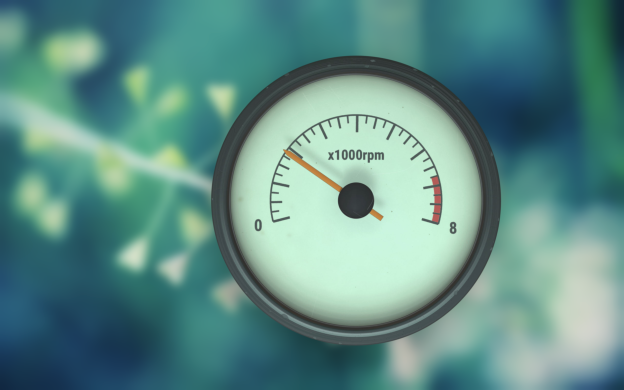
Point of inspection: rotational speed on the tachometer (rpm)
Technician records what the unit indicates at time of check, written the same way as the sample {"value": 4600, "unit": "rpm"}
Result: {"value": 1875, "unit": "rpm"}
